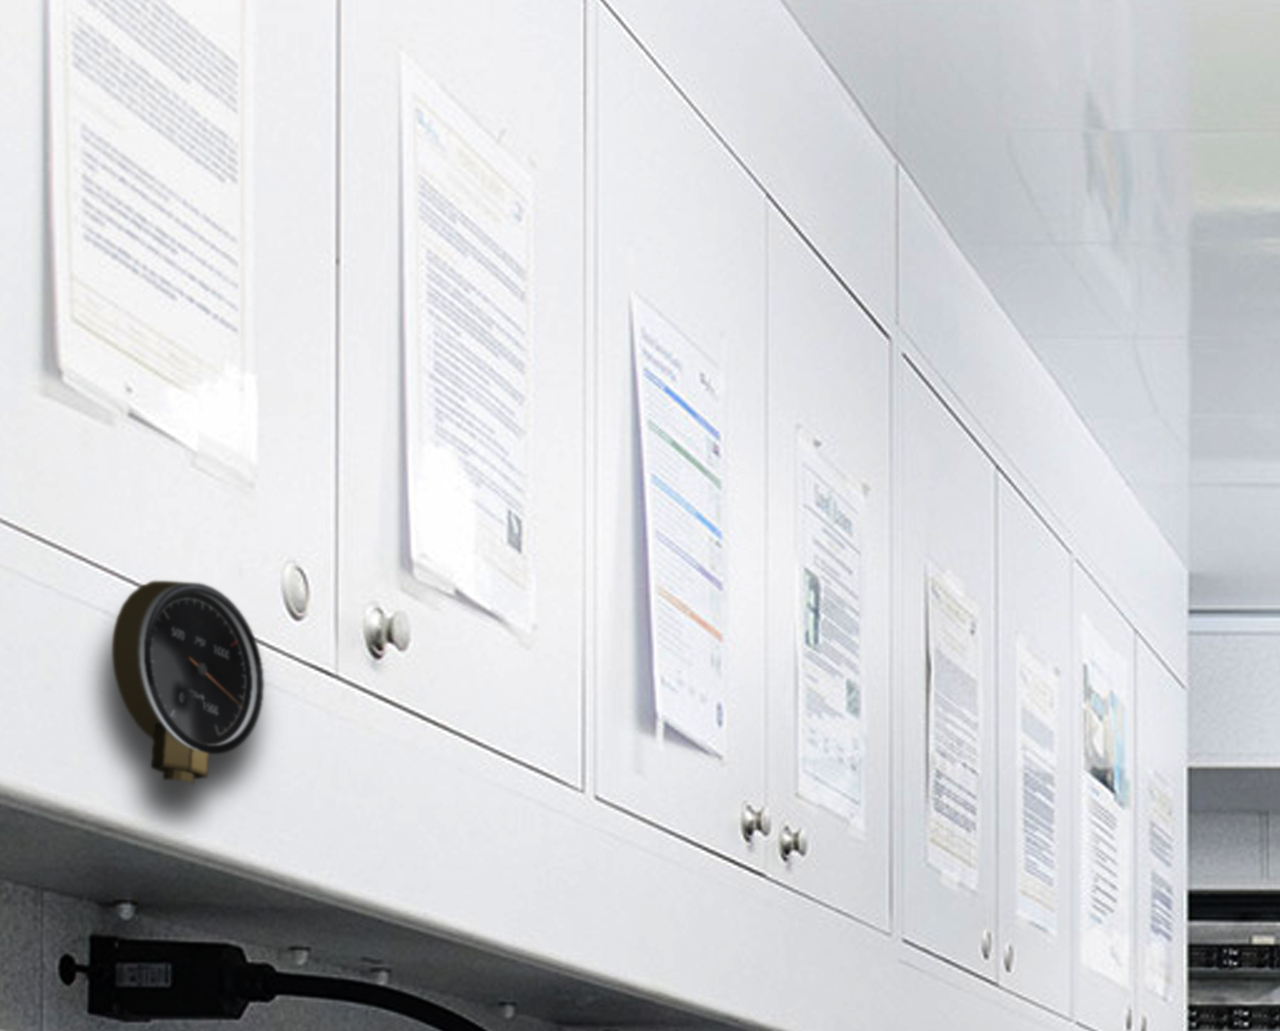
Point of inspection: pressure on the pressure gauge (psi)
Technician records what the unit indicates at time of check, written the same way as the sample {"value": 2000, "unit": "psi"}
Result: {"value": 1300, "unit": "psi"}
